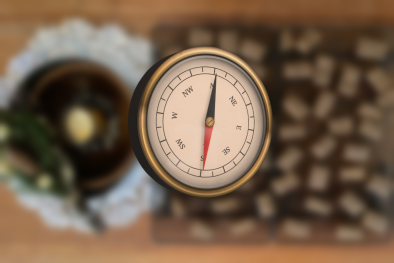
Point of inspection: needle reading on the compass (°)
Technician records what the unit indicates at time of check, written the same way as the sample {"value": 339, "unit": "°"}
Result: {"value": 180, "unit": "°"}
